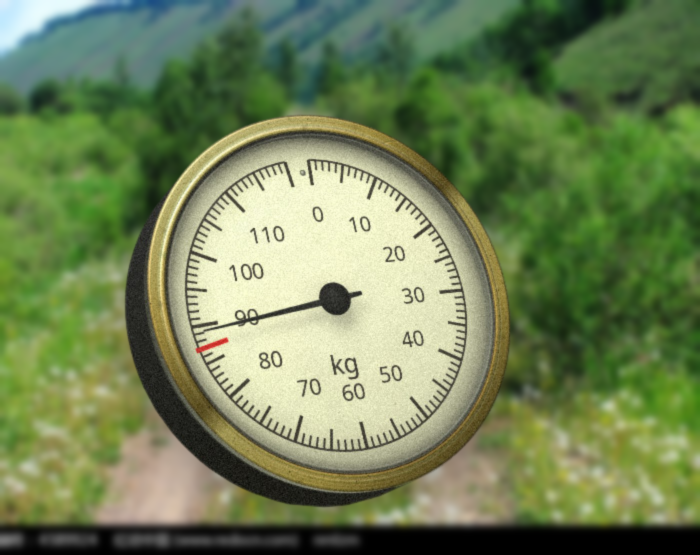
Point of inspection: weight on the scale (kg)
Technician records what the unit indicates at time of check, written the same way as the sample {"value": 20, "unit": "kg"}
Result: {"value": 89, "unit": "kg"}
